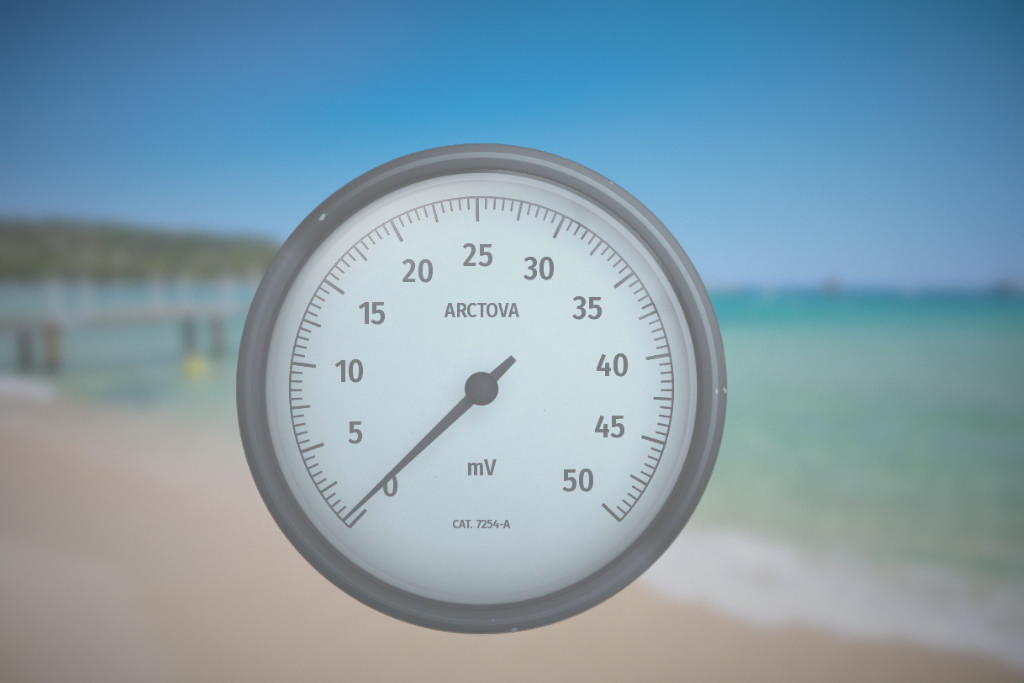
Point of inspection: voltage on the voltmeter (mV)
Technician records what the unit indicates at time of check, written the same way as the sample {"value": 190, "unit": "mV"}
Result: {"value": 0.5, "unit": "mV"}
